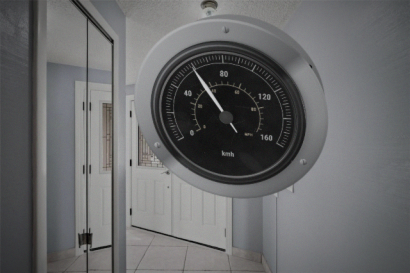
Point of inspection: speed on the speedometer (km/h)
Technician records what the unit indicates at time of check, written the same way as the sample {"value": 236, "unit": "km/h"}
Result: {"value": 60, "unit": "km/h"}
